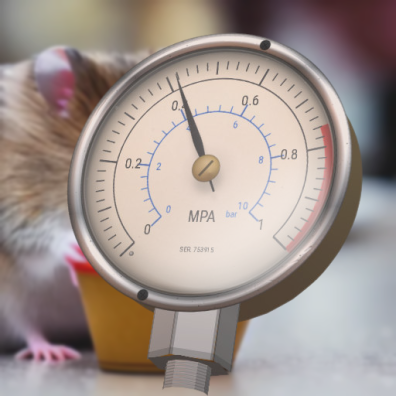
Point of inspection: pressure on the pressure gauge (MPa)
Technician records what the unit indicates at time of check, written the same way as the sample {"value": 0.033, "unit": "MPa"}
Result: {"value": 0.42, "unit": "MPa"}
